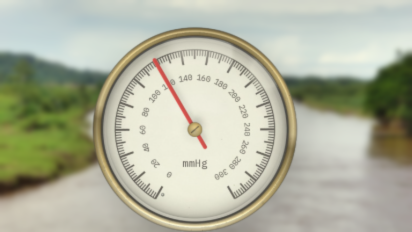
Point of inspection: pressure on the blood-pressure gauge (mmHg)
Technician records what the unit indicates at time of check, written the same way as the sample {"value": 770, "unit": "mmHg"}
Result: {"value": 120, "unit": "mmHg"}
